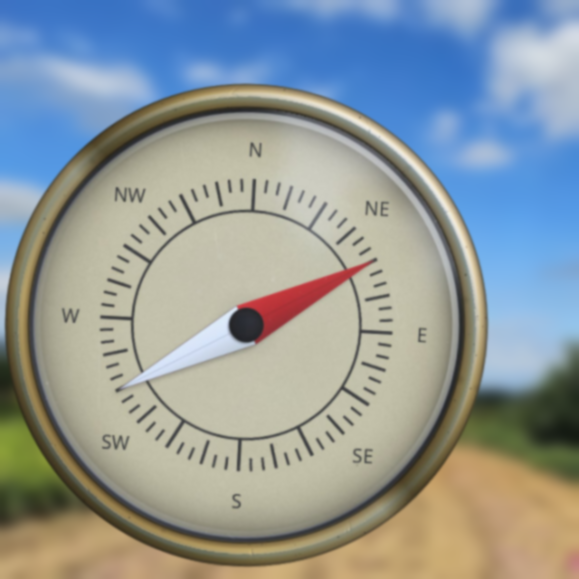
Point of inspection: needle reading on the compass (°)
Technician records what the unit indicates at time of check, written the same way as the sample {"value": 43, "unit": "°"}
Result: {"value": 60, "unit": "°"}
